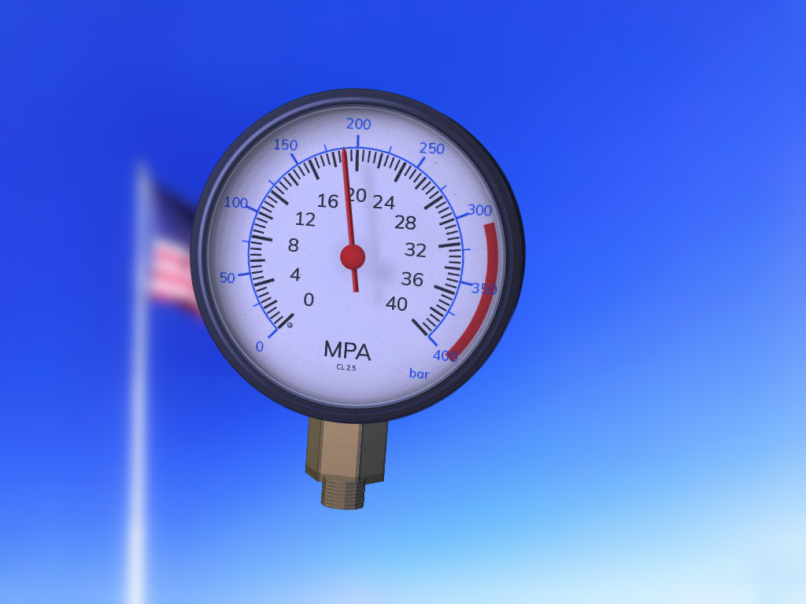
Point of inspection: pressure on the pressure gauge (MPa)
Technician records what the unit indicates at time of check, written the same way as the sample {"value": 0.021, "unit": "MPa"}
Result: {"value": 19, "unit": "MPa"}
